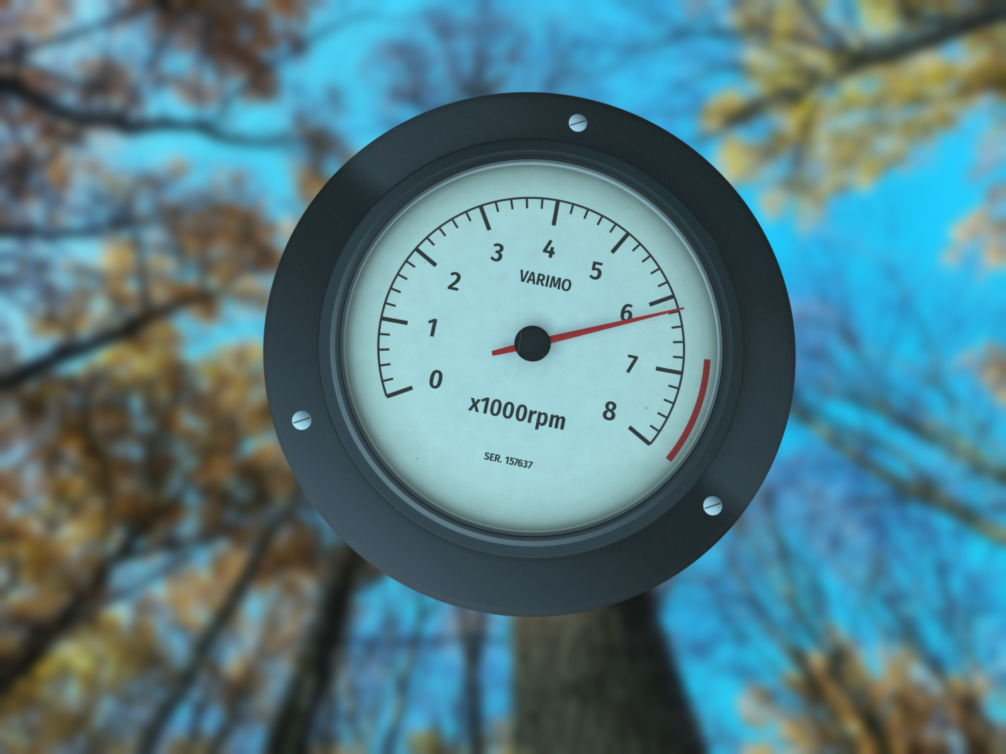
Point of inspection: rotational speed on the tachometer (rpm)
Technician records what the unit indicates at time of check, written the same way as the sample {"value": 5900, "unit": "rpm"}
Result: {"value": 6200, "unit": "rpm"}
